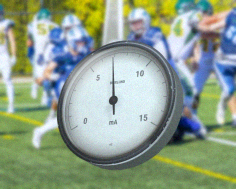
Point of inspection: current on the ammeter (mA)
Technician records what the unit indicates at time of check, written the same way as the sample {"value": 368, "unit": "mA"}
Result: {"value": 7, "unit": "mA"}
